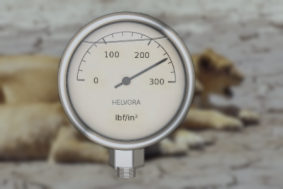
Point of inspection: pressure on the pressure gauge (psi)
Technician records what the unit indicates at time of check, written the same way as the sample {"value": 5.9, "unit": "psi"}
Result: {"value": 250, "unit": "psi"}
